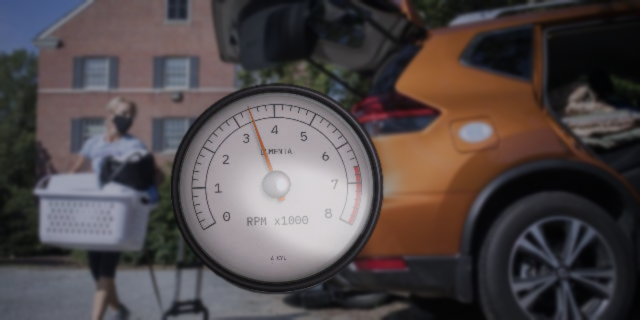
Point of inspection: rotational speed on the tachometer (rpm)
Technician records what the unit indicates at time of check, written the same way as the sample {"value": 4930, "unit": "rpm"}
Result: {"value": 3400, "unit": "rpm"}
